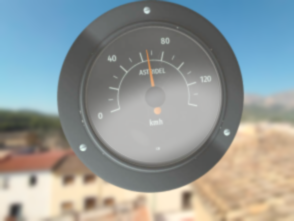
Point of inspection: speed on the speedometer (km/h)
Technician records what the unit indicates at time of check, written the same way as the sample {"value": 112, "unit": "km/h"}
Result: {"value": 65, "unit": "km/h"}
